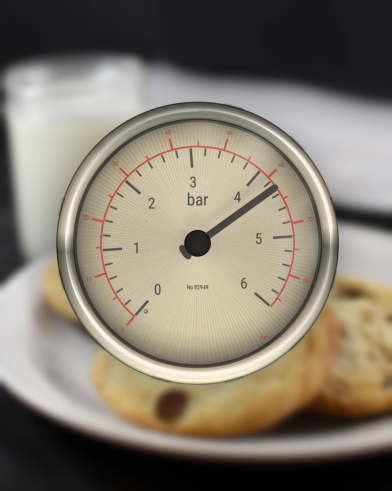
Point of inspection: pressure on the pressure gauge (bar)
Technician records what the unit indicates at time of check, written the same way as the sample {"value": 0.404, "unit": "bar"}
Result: {"value": 4.3, "unit": "bar"}
